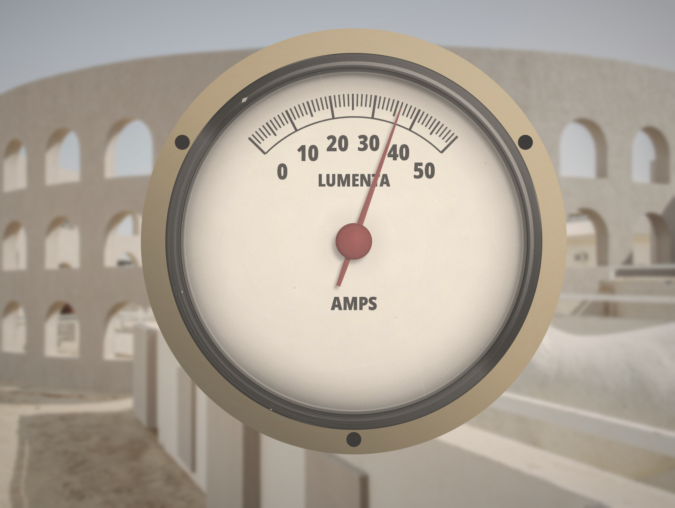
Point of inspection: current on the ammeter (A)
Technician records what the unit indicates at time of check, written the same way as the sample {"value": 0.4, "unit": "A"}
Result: {"value": 36, "unit": "A"}
